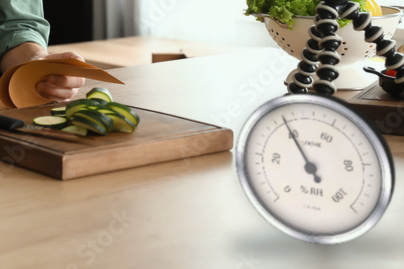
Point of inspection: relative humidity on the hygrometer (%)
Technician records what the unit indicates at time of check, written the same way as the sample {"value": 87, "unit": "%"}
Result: {"value": 40, "unit": "%"}
